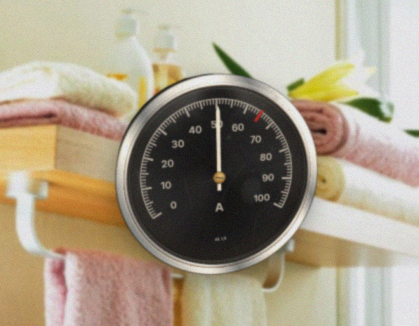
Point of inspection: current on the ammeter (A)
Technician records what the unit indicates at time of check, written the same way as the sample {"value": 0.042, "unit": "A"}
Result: {"value": 50, "unit": "A"}
